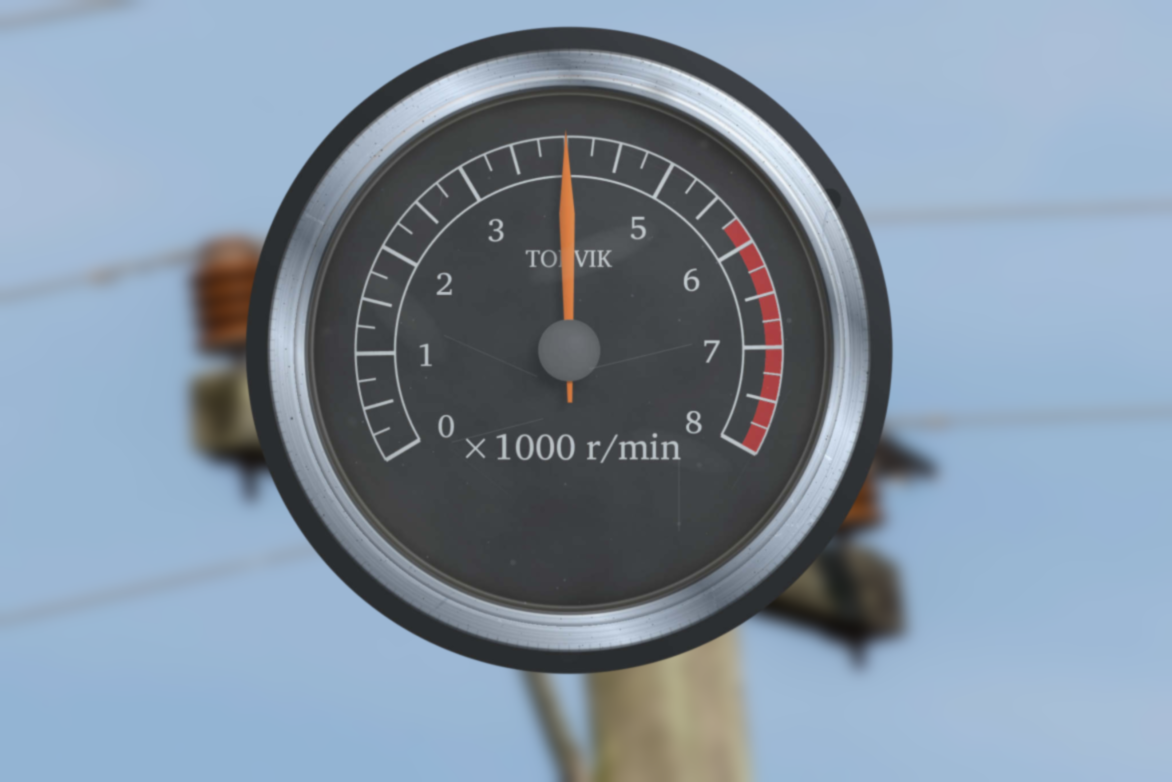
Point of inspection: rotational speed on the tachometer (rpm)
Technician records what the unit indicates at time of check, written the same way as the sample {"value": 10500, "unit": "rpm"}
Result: {"value": 4000, "unit": "rpm"}
